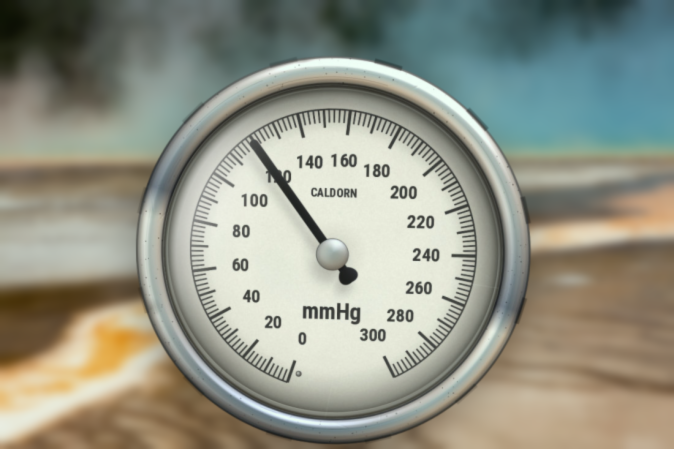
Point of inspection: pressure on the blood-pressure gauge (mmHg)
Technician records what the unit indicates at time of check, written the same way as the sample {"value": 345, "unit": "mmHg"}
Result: {"value": 120, "unit": "mmHg"}
